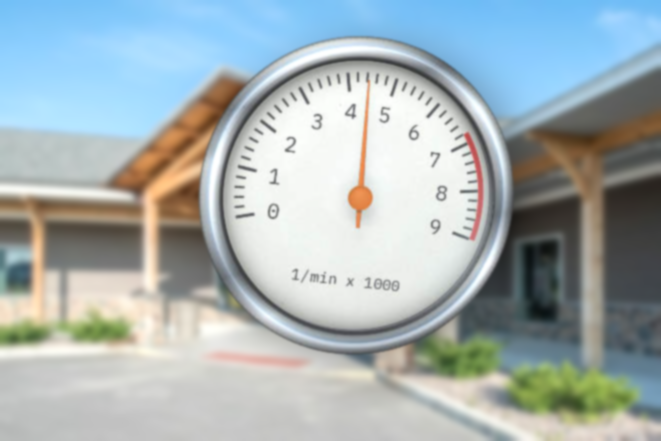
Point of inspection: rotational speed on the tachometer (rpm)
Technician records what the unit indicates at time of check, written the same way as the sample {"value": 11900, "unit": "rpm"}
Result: {"value": 4400, "unit": "rpm"}
